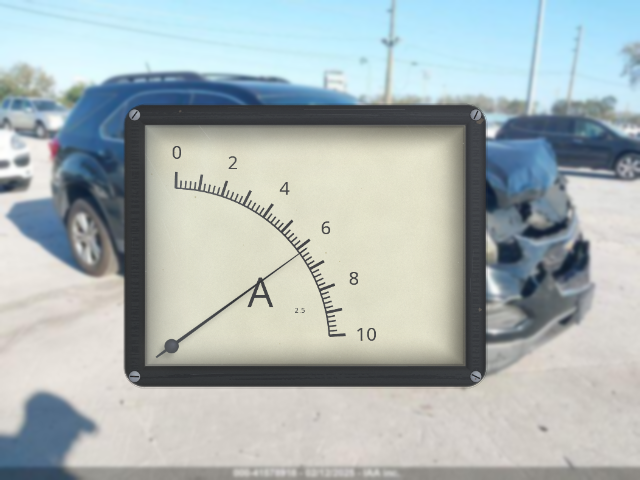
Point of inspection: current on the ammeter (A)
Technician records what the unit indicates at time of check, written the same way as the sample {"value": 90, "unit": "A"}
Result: {"value": 6.2, "unit": "A"}
